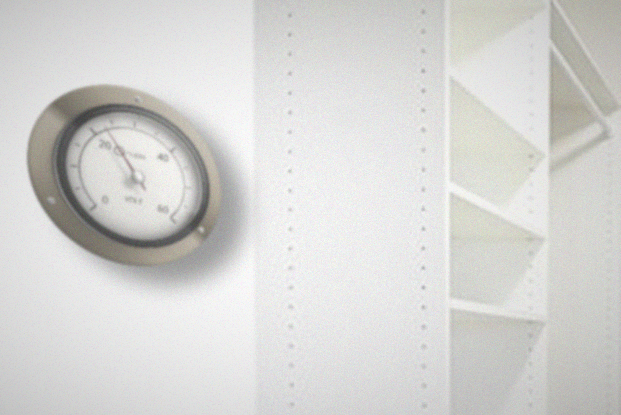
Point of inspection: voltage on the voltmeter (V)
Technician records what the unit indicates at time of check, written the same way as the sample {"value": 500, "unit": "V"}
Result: {"value": 22.5, "unit": "V"}
